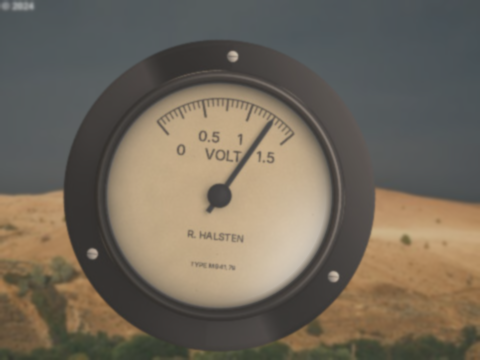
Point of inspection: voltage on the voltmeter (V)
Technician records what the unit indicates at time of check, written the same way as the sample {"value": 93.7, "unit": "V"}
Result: {"value": 1.25, "unit": "V"}
